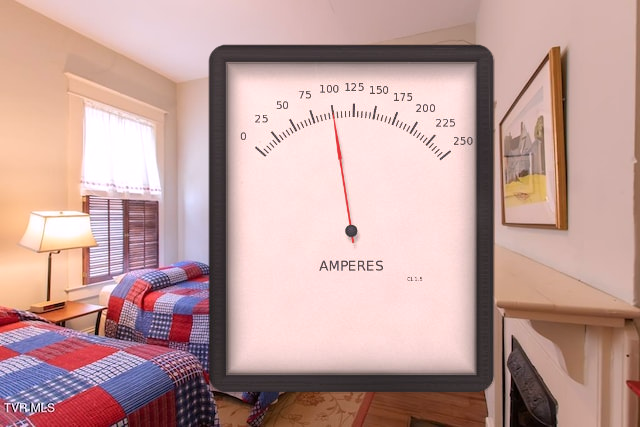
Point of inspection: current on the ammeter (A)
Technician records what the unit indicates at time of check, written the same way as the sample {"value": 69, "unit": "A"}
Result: {"value": 100, "unit": "A"}
